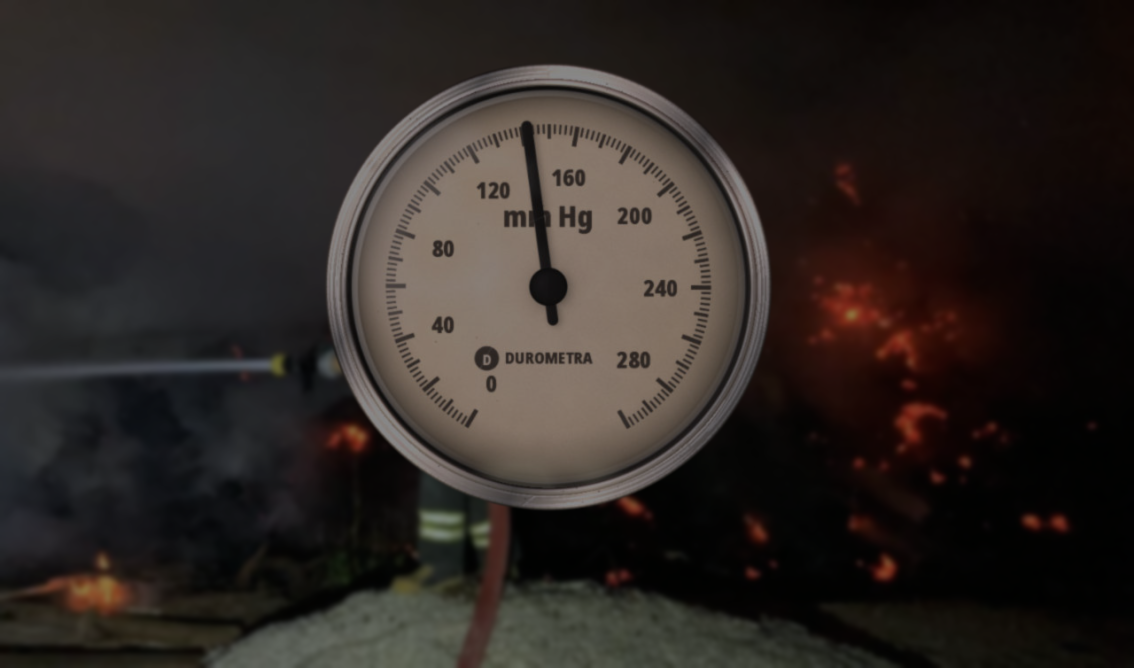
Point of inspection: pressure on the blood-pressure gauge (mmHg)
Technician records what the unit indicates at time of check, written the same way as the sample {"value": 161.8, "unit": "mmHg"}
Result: {"value": 142, "unit": "mmHg"}
